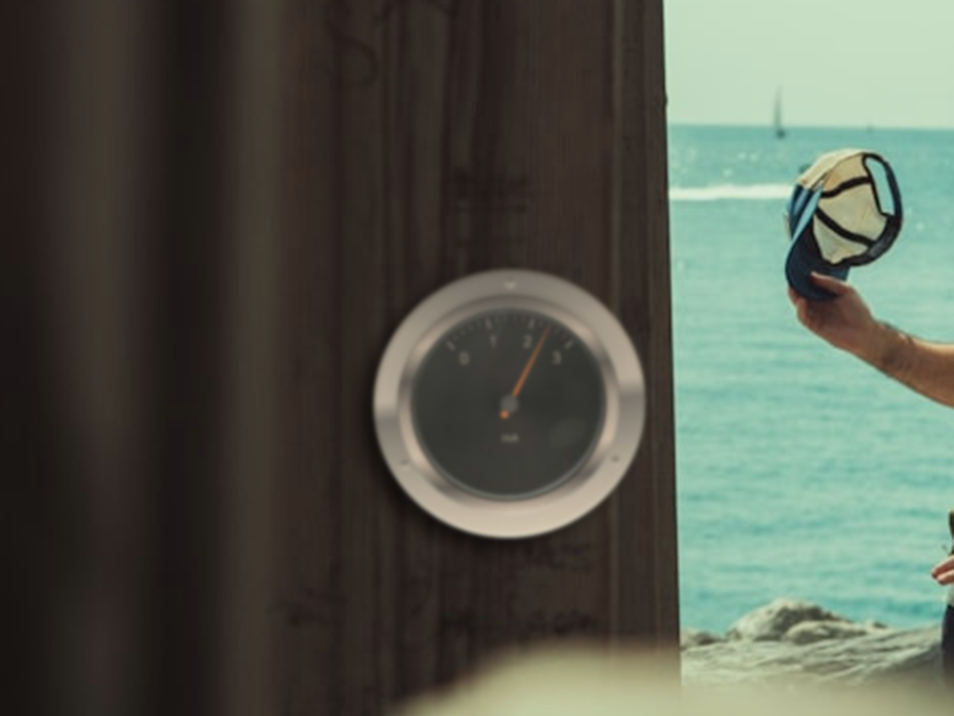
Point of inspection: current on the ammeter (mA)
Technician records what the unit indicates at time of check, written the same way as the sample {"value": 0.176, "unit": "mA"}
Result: {"value": 2.4, "unit": "mA"}
